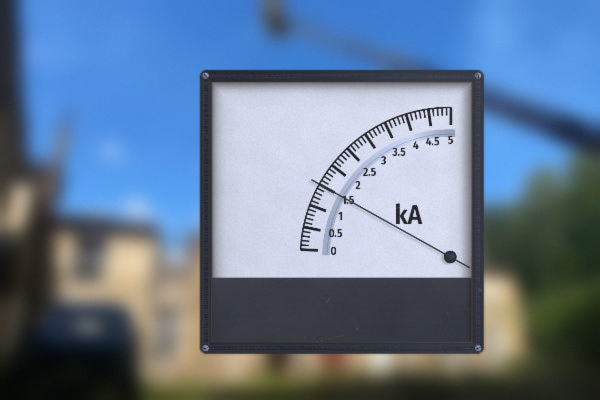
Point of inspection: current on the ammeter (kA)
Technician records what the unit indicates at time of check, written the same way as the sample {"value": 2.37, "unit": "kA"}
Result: {"value": 1.5, "unit": "kA"}
